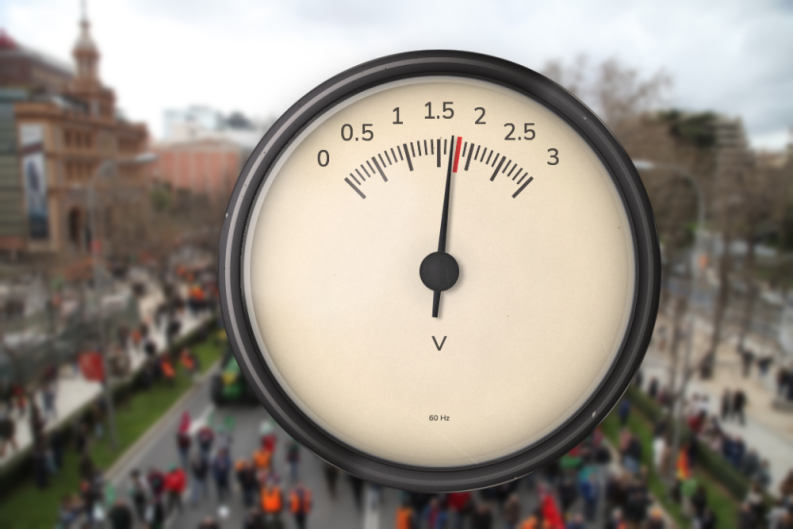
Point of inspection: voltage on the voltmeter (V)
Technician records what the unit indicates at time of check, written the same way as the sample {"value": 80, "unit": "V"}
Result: {"value": 1.7, "unit": "V"}
